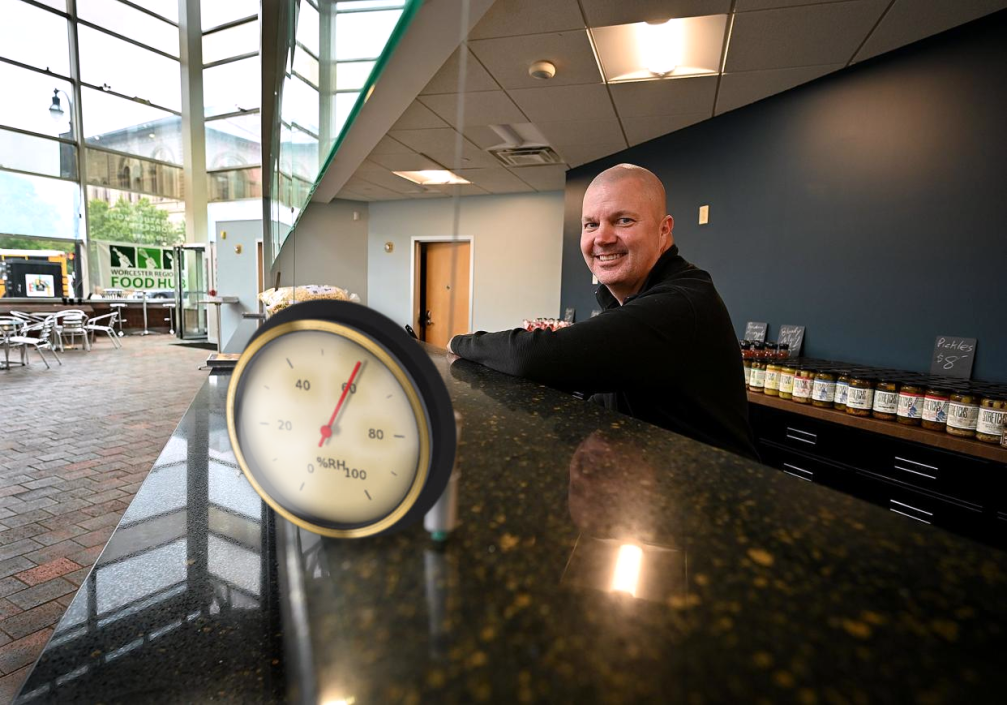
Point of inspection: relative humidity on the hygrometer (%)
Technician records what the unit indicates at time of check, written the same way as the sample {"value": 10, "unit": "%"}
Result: {"value": 60, "unit": "%"}
